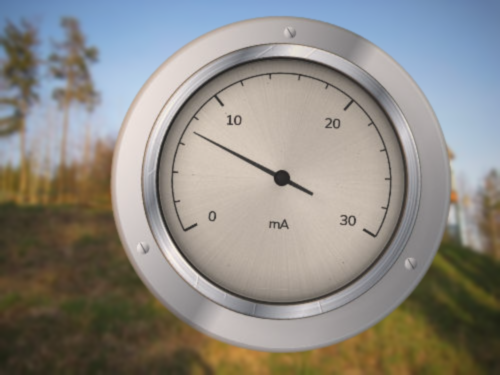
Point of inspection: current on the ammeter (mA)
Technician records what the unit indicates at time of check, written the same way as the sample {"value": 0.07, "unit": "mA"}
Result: {"value": 7, "unit": "mA"}
